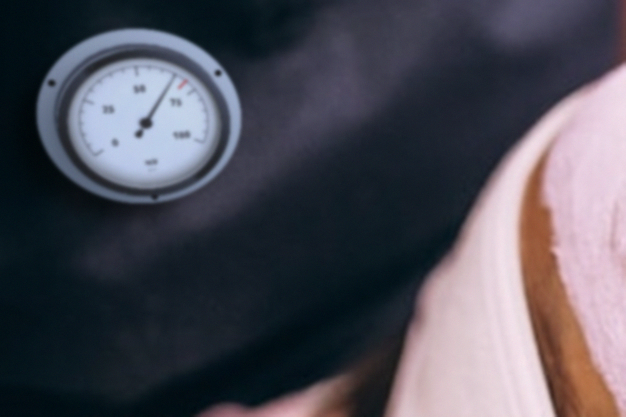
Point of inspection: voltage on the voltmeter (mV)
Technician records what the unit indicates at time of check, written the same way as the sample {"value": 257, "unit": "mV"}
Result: {"value": 65, "unit": "mV"}
